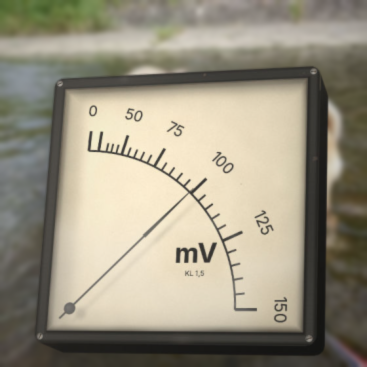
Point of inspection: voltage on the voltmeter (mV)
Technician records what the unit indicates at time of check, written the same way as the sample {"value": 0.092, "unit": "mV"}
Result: {"value": 100, "unit": "mV"}
